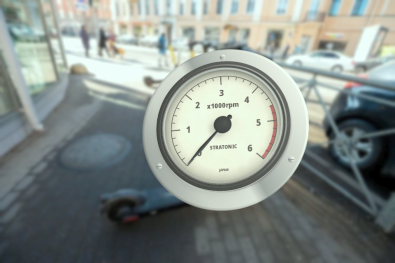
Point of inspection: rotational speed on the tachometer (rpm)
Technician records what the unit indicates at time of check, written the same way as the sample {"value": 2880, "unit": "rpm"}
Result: {"value": 0, "unit": "rpm"}
